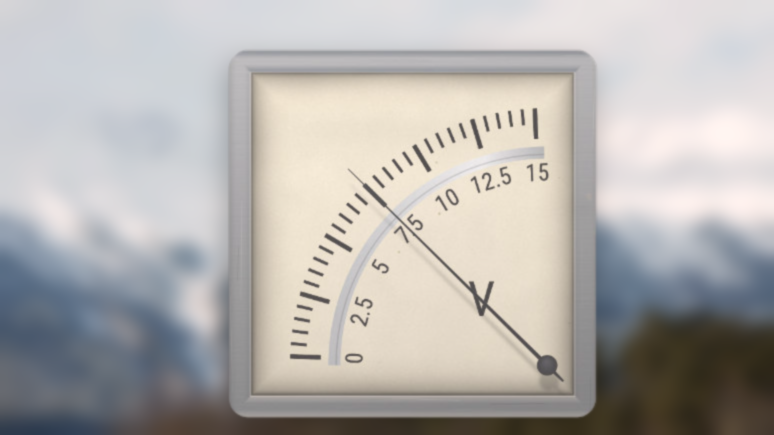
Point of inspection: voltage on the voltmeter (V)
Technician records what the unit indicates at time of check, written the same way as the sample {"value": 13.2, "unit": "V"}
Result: {"value": 7.5, "unit": "V"}
